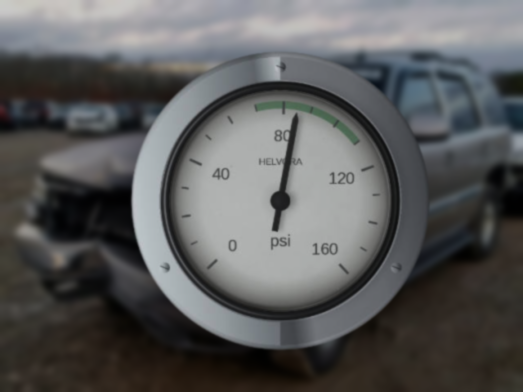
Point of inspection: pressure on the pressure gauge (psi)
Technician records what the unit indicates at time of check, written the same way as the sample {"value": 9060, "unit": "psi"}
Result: {"value": 85, "unit": "psi"}
